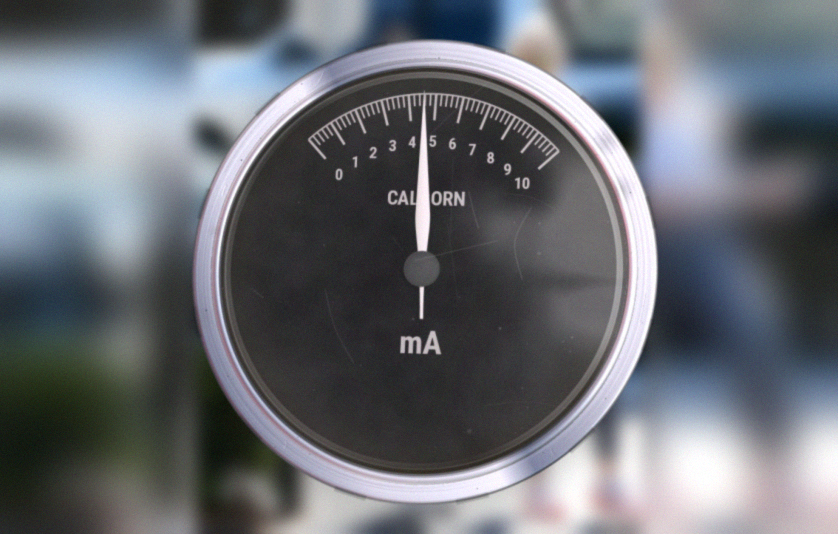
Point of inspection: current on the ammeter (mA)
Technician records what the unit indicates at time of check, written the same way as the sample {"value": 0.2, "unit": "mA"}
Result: {"value": 4.6, "unit": "mA"}
